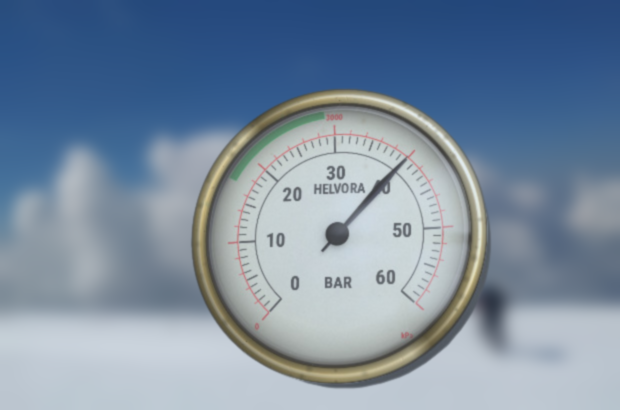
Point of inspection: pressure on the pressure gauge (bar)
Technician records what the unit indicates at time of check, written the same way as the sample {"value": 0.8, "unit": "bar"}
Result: {"value": 40, "unit": "bar"}
